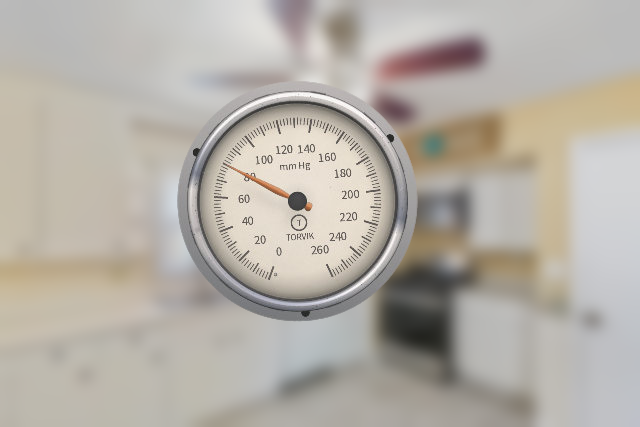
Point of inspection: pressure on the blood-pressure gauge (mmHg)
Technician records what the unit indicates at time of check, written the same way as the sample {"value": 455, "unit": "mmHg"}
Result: {"value": 80, "unit": "mmHg"}
